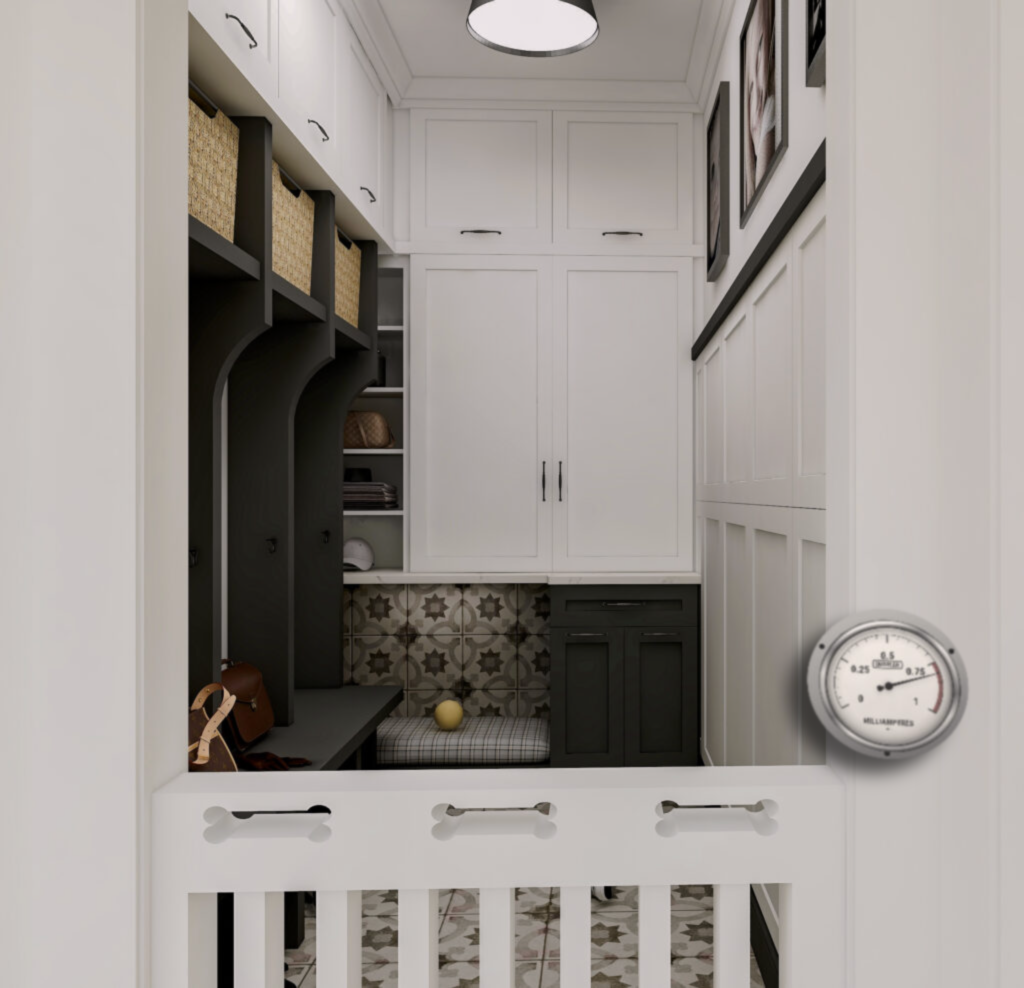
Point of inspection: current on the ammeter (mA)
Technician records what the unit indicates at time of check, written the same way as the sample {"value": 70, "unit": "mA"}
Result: {"value": 0.8, "unit": "mA"}
